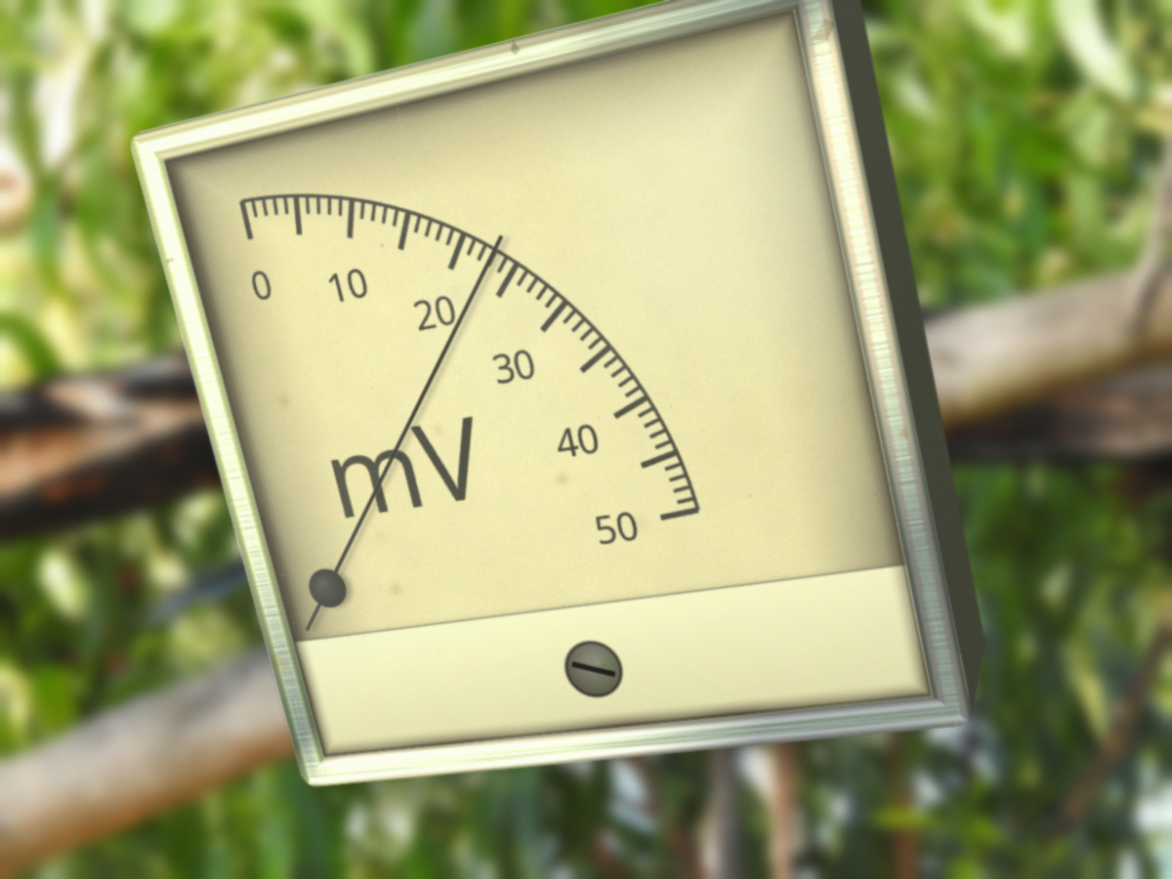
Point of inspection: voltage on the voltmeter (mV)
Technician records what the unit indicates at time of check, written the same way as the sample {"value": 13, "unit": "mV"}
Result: {"value": 23, "unit": "mV"}
